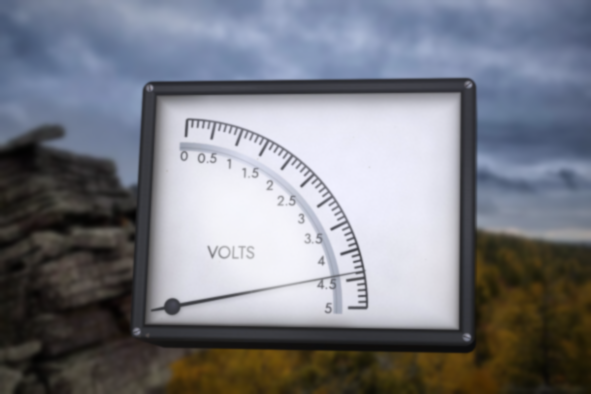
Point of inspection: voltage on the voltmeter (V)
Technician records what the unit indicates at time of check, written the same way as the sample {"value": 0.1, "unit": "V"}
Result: {"value": 4.4, "unit": "V"}
